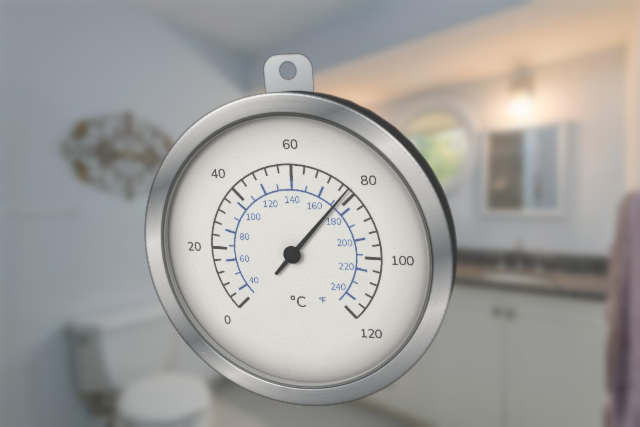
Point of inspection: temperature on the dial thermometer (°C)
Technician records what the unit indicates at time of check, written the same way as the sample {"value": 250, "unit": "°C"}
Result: {"value": 78, "unit": "°C"}
